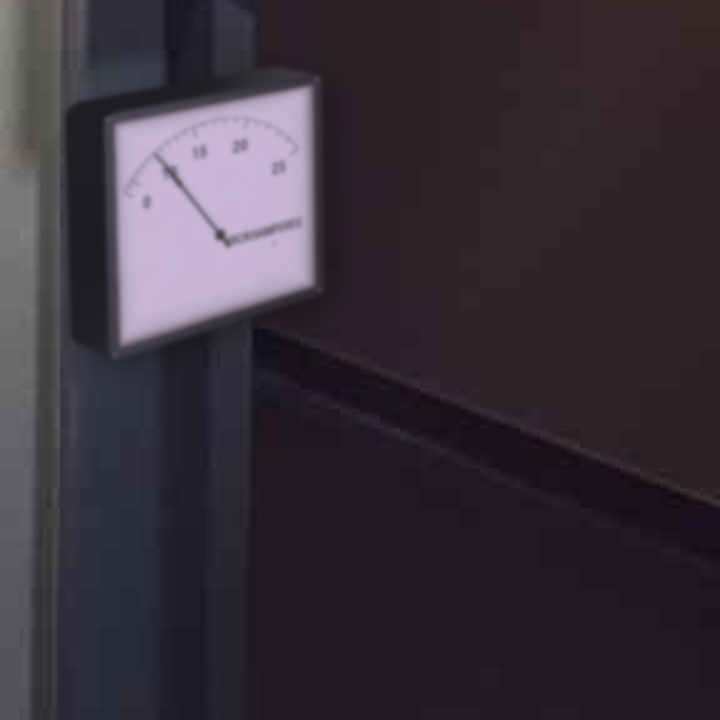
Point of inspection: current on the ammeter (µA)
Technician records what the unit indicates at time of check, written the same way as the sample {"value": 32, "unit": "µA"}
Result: {"value": 10, "unit": "µA"}
